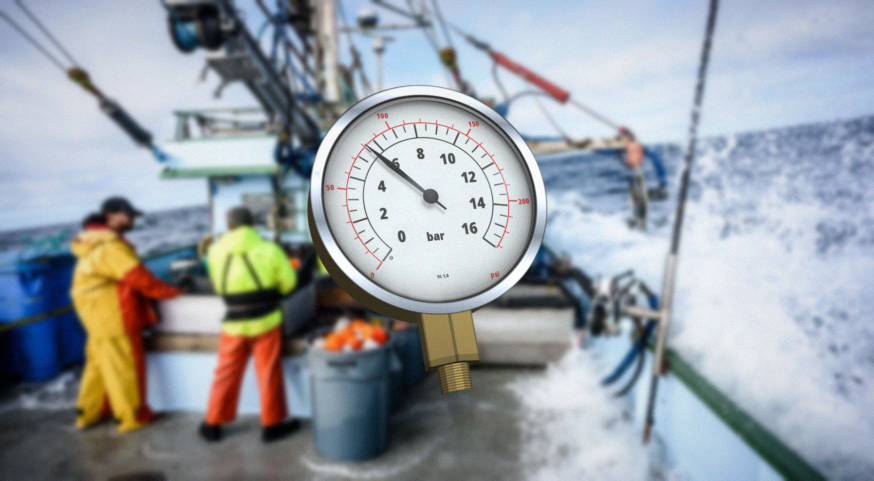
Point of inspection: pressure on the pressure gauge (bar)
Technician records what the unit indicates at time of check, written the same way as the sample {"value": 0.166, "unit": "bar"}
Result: {"value": 5.5, "unit": "bar"}
